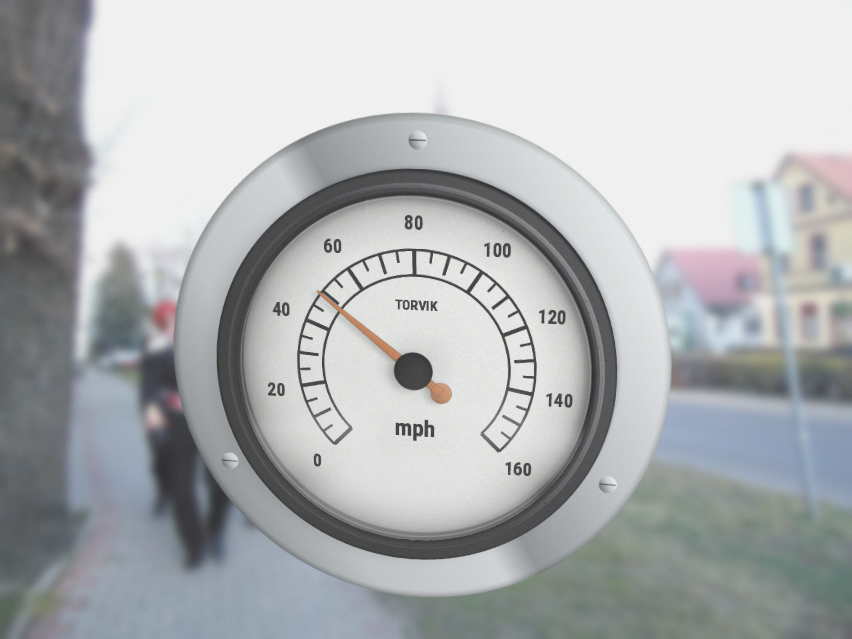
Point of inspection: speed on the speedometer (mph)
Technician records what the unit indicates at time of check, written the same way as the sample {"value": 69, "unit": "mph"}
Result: {"value": 50, "unit": "mph"}
